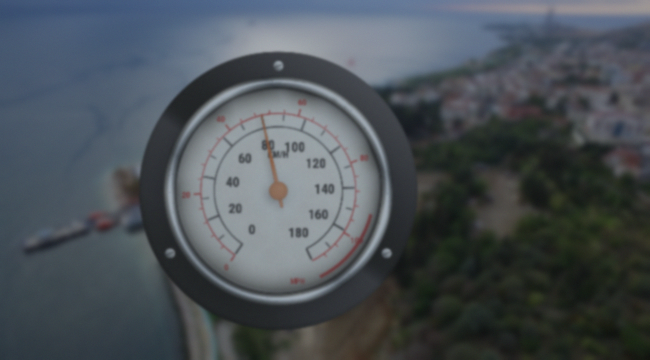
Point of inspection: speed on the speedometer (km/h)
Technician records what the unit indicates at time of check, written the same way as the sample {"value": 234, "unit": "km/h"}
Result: {"value": 80, "unit": "km/h"}
